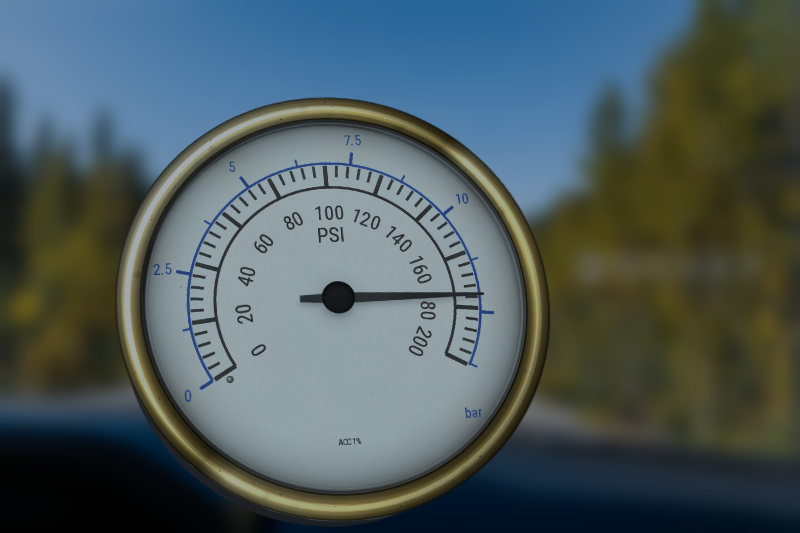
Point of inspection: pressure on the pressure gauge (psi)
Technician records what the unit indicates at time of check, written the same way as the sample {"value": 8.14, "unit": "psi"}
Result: {"value": 176, "unit": "psi"}
